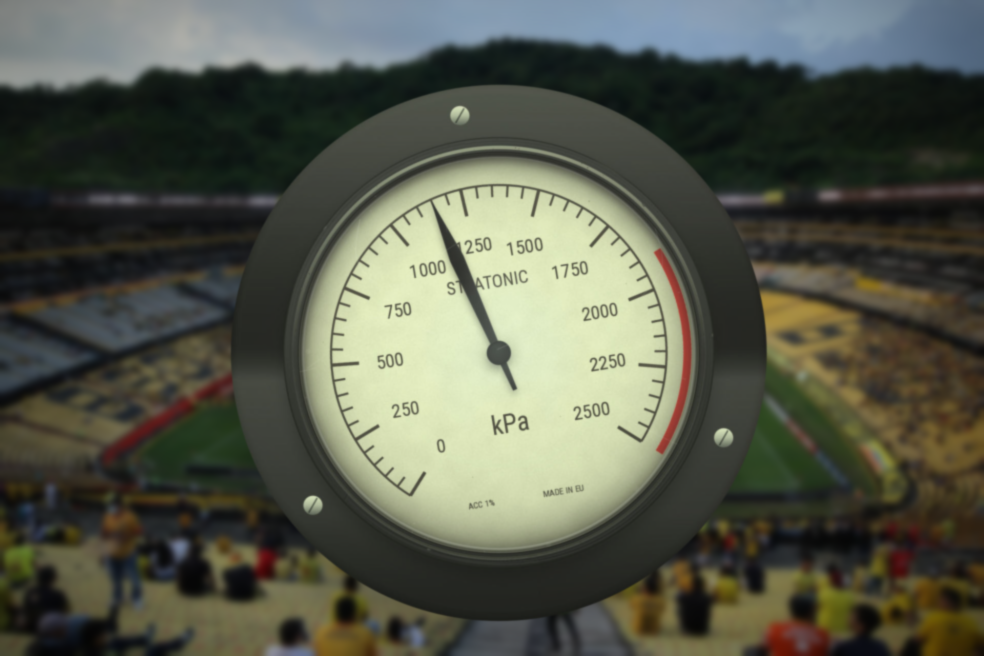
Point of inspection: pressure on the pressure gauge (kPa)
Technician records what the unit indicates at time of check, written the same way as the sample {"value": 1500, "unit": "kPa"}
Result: {"value": 1150, "unit": "kPa"}
